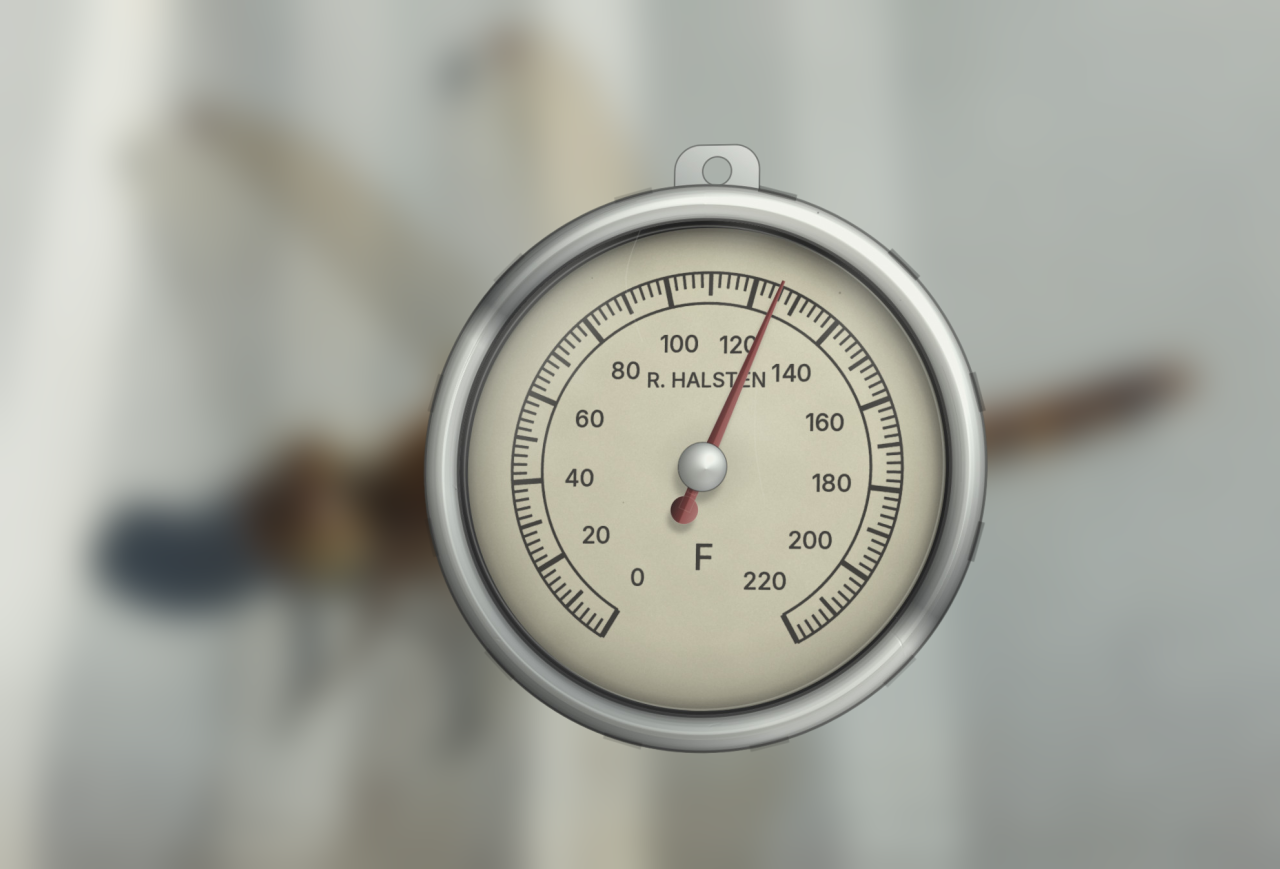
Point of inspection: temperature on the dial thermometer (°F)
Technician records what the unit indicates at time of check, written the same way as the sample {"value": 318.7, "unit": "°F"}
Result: {"value": 126, "unit": "°F"}
